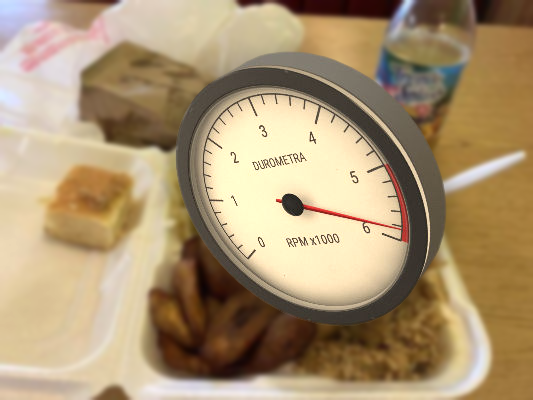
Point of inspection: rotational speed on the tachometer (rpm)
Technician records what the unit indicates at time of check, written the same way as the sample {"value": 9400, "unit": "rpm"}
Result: {"value": 5800, "unit": "rpm"}
